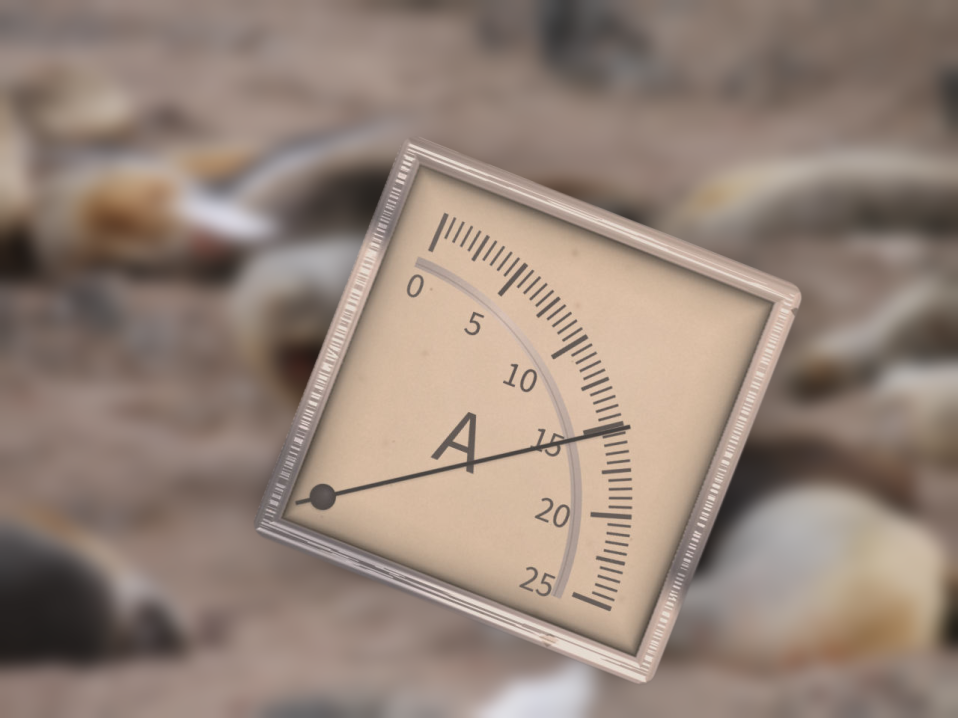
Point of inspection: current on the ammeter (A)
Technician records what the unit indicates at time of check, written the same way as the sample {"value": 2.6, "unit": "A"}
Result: {"value": 15.25, "unit": "A"}
